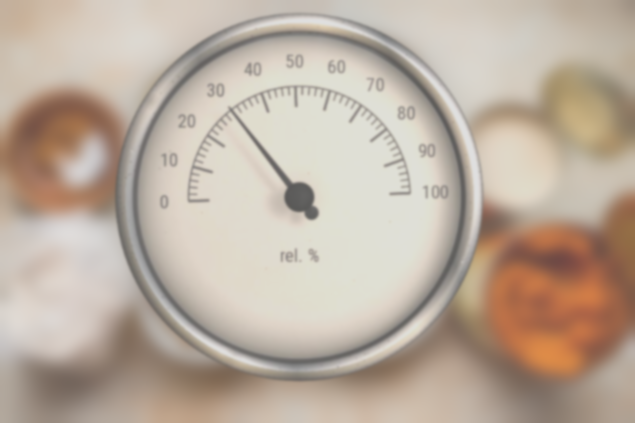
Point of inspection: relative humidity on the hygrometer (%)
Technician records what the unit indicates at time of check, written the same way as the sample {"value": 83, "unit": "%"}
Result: {"value": 30, "unit": "%"}
